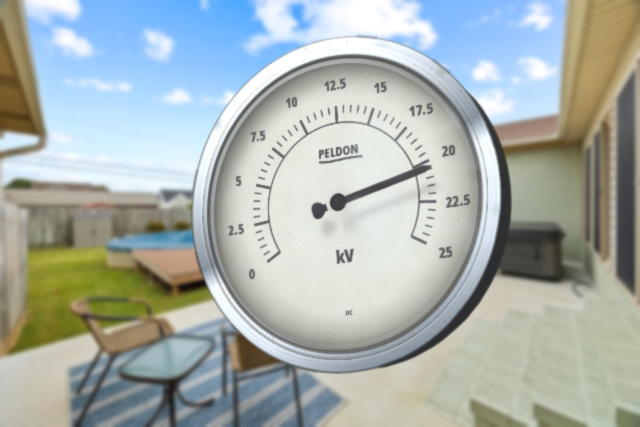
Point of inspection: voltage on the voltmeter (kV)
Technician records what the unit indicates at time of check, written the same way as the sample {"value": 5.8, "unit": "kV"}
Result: {"value": 20.5, "unit": "kV"}
